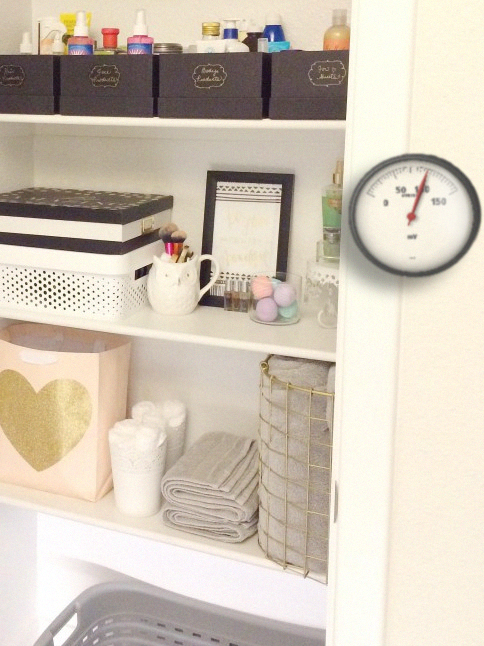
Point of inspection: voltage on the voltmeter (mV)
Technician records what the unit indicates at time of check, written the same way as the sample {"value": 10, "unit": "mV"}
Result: {"value": 100, "unit": "mV"}
